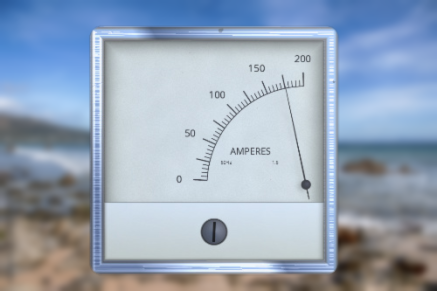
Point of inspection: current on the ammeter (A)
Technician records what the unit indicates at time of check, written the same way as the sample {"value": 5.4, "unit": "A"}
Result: {"value": 175, "unit": "A"}
